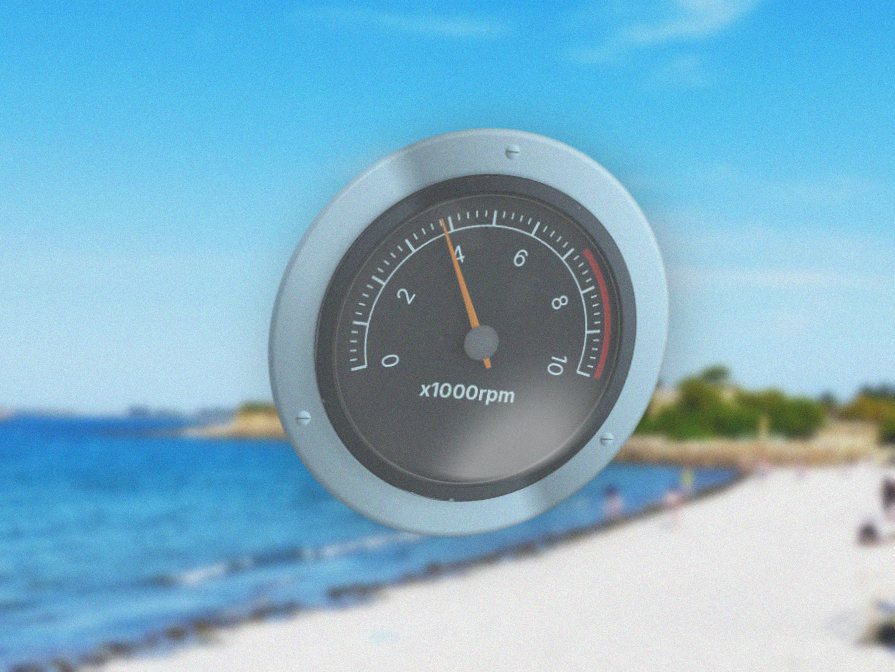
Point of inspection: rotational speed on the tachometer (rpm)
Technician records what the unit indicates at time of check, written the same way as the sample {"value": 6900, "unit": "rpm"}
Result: {"value": 3800, "unit": "rpm"}
